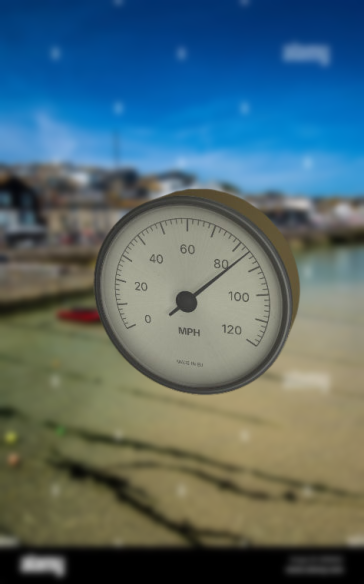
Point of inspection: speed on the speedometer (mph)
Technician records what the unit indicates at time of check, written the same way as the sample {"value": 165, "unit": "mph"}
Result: {"value": 84, "unit": "mph"}
